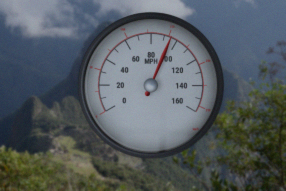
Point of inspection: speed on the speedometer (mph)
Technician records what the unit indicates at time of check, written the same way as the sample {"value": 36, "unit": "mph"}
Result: {"value": 95, "unit": "mph"}
